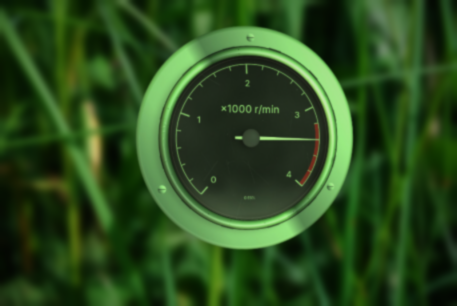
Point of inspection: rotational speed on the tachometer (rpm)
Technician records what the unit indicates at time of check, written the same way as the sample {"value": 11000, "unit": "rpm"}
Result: {"value": 3400, "unit": "rpm"}
